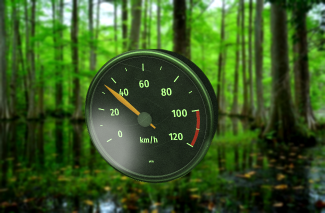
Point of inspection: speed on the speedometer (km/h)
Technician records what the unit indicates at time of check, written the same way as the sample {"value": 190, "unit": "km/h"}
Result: {"value": 35, "unit": "km/h"}
